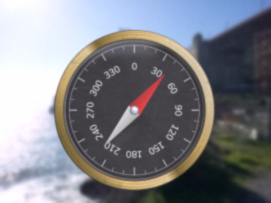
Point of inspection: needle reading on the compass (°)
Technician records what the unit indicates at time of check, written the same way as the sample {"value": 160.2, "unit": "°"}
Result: {"value": 40, "unit": "°"}
